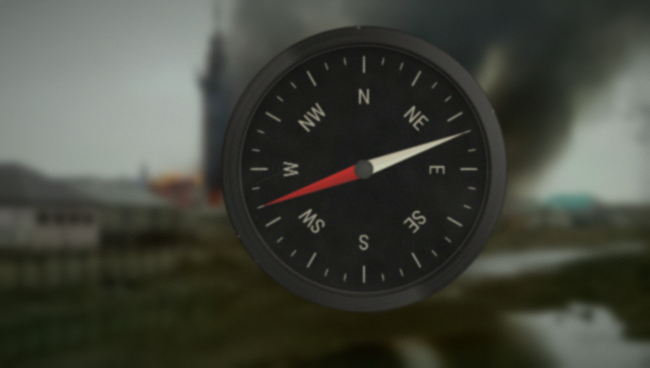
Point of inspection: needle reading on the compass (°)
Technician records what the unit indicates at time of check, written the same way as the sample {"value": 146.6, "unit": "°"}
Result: {"value": 250, "unit": "°"}
